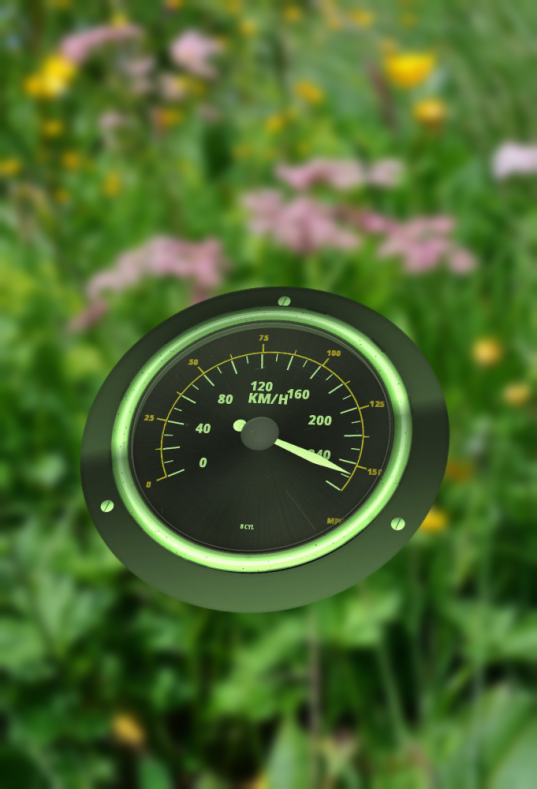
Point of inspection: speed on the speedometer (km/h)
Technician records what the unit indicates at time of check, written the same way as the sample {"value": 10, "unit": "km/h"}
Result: {"value": 250, "unit": "km/h"}
